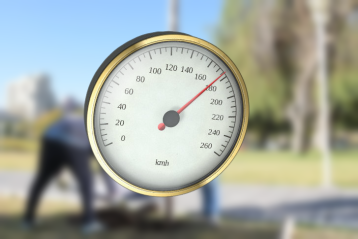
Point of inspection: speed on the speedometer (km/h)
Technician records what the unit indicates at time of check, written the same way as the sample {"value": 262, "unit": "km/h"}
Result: {"value": 175, "unit": "km/h"}
